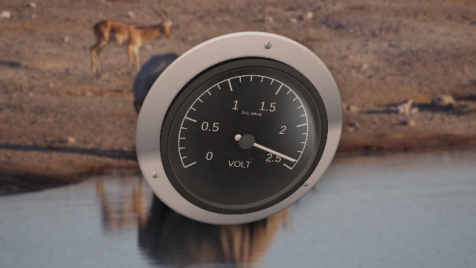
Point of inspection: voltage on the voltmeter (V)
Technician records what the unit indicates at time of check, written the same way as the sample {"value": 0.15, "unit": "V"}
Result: {"value": 2.4, "unit": "V"}
